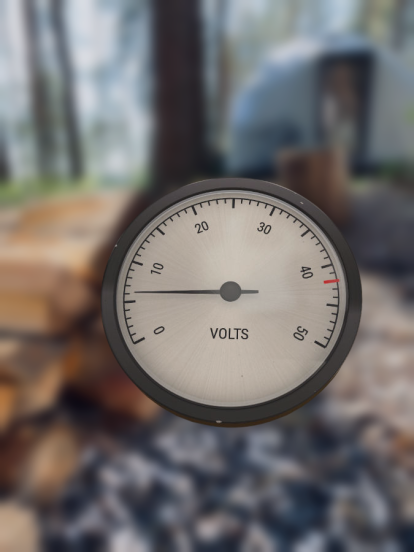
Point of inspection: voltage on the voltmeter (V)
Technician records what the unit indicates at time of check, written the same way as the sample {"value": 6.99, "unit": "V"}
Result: {"value": 6, "unit": "V"}
